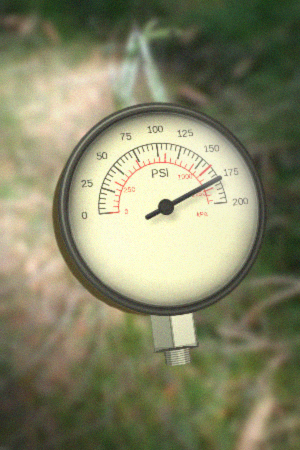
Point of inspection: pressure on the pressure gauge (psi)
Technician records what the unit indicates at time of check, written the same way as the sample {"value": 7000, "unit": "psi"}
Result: {"value": 175, "unit": "psi"}
